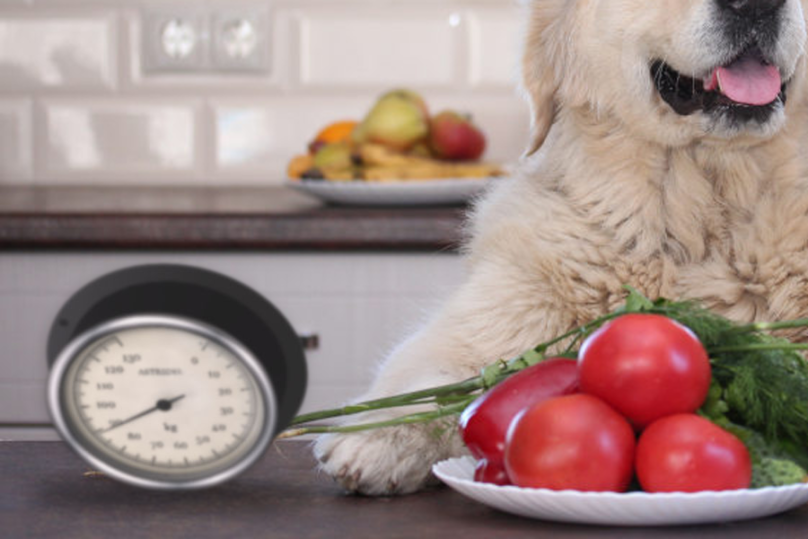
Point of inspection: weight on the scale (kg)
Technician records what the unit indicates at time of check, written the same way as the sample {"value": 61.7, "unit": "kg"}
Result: {"value": 90, "unit": "kg"}
